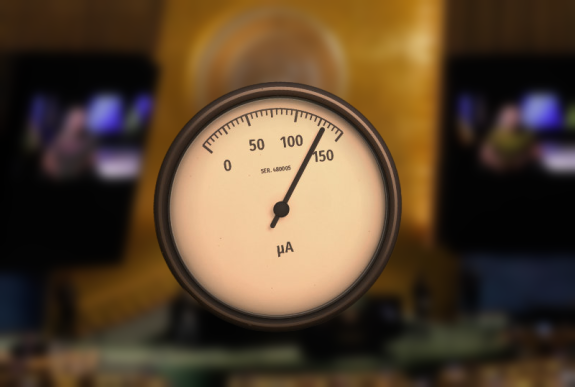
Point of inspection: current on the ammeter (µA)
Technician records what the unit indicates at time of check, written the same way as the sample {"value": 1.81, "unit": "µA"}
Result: {"value": 130, "unit": "µA"}
